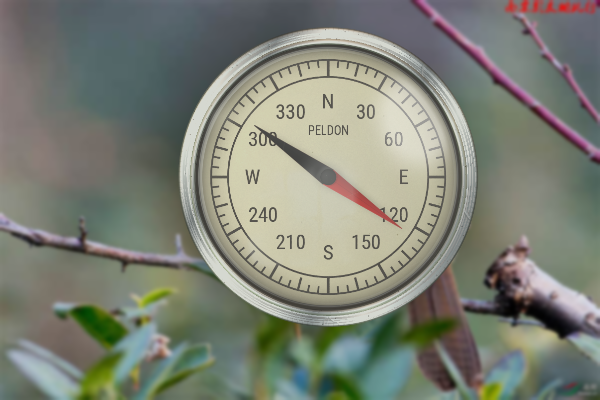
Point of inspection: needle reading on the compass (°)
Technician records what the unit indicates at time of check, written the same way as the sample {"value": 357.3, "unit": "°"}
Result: {"value": 125, "unit": "°"}
